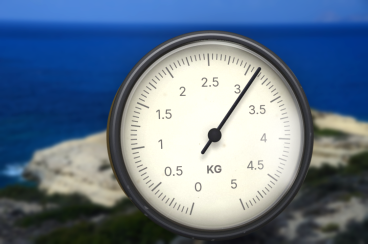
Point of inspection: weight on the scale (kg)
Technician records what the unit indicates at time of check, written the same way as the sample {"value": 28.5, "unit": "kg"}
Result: {"value": 3.1, "unit": "kg"}
